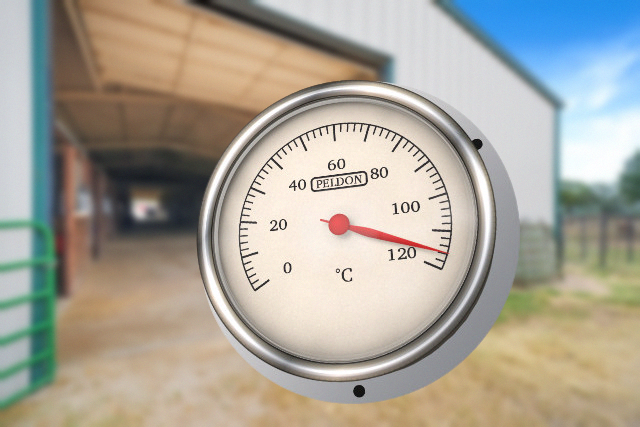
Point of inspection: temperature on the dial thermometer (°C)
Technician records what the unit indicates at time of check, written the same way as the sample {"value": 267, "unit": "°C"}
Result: {"value": 116, "unit": "°C"}
